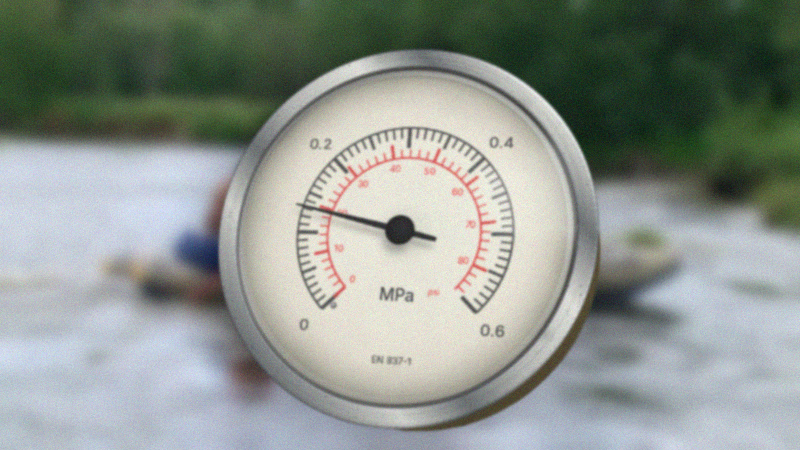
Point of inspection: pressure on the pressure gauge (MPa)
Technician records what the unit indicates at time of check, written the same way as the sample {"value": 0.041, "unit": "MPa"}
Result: {"value": 0.13, "unit": "MPa"}
